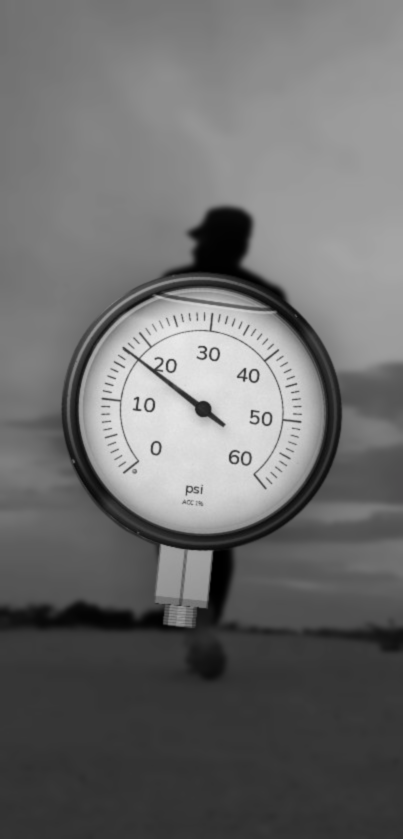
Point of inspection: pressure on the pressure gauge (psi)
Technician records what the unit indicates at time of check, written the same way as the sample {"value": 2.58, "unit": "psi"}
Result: {"value": 17, "unit": "psi"}
